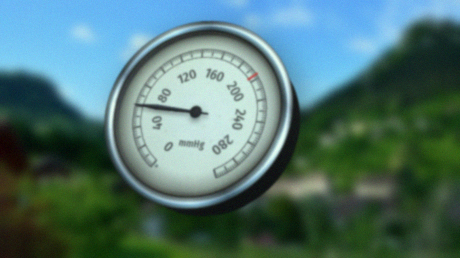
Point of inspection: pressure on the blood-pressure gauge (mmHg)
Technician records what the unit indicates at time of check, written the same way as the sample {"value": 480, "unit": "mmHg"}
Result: {"value": 60, "unit": "mmHg"}
